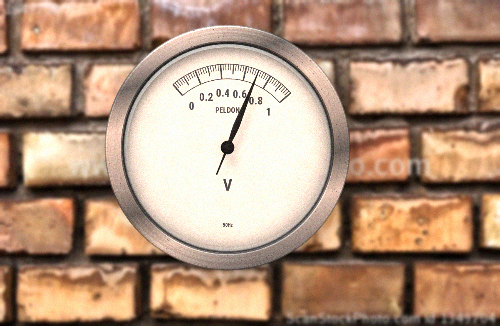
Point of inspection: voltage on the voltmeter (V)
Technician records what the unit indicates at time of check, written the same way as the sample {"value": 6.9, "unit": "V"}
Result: {"value": 0.7, "unit": "V"}
